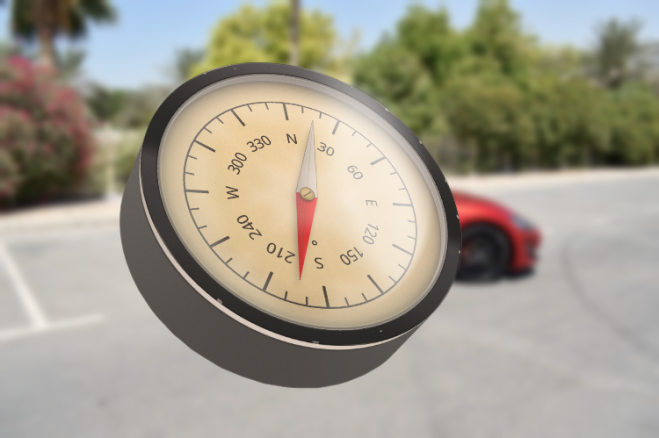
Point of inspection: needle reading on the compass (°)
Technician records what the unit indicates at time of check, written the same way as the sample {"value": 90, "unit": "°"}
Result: {"value": 195, "unit": "°"}
